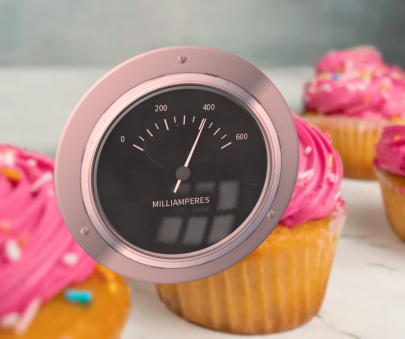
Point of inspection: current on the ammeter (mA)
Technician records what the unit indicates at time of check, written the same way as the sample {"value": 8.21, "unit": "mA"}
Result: {"value": 400, "unit": "mA"}
